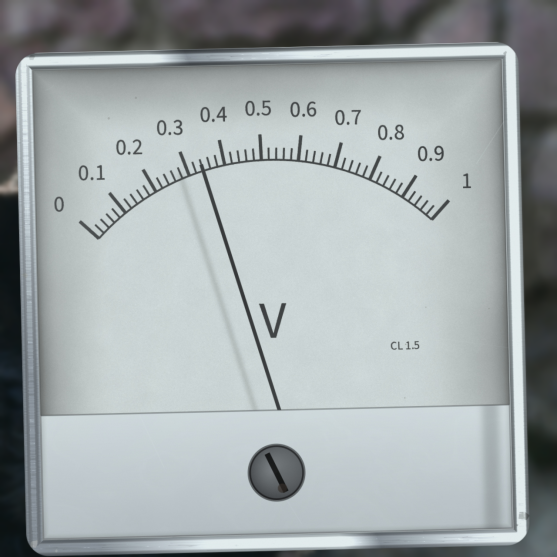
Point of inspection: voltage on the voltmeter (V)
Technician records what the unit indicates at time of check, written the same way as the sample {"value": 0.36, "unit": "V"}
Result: {"value": 0.34, "unit": "V"}
